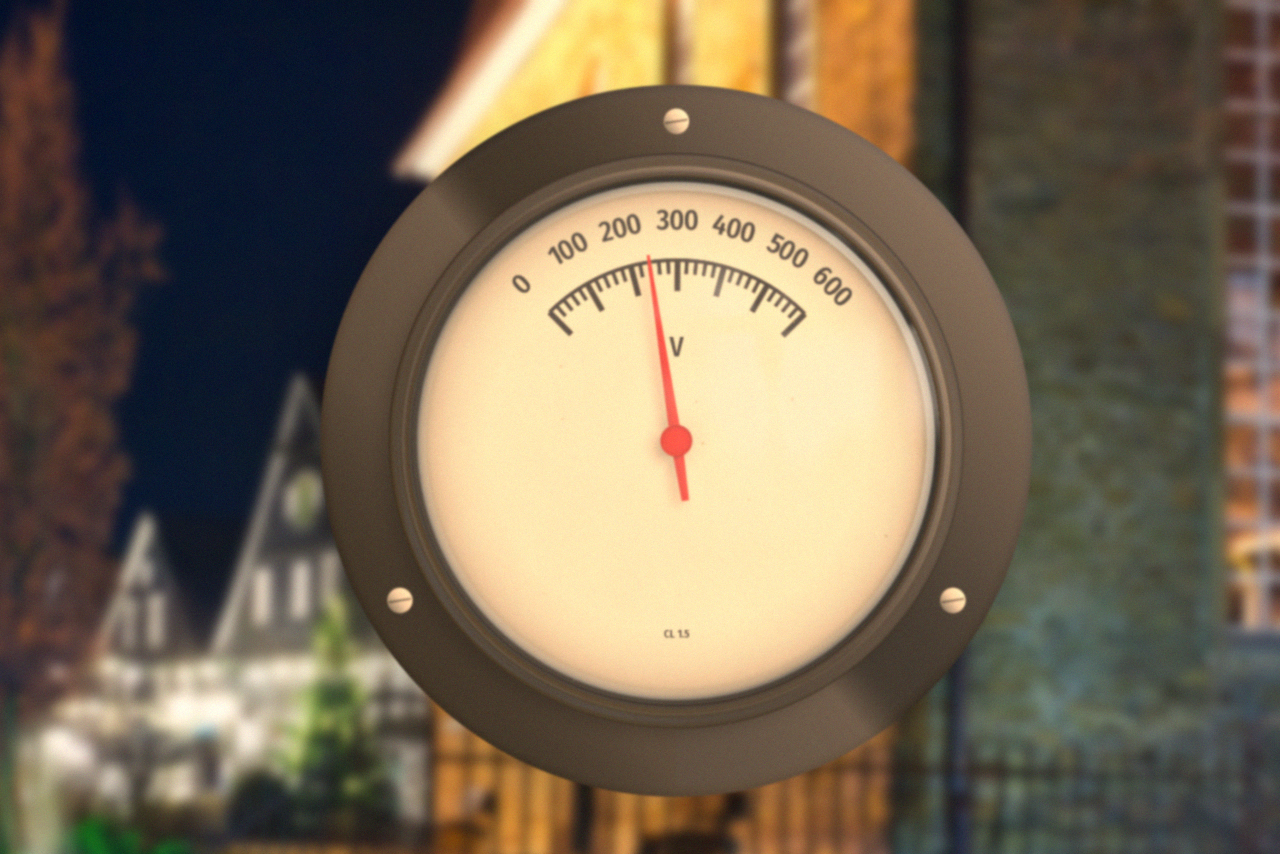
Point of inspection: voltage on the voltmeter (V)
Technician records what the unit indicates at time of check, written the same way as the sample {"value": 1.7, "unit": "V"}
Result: {"value": 240, "unit": "V"}
